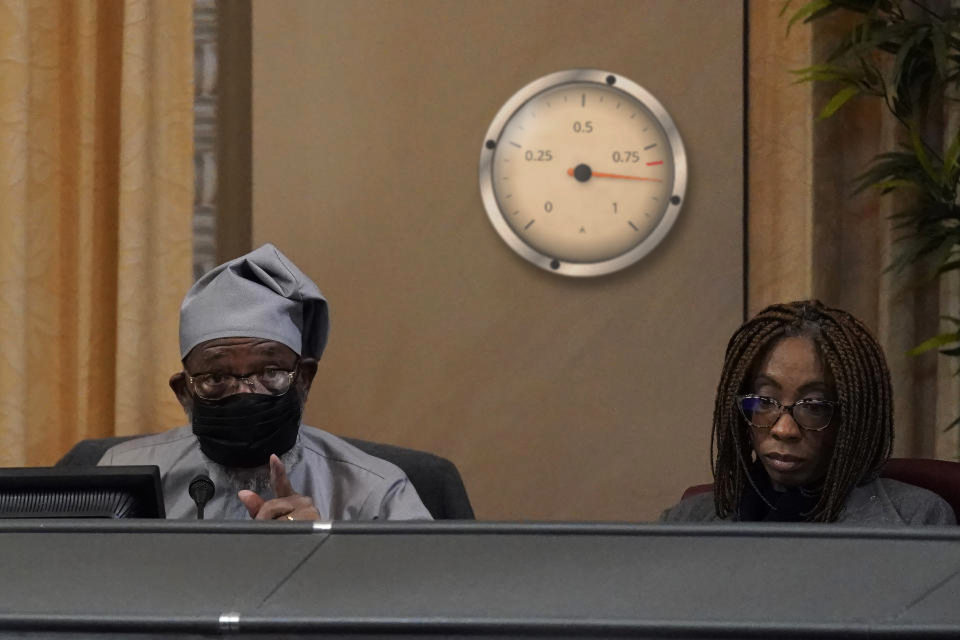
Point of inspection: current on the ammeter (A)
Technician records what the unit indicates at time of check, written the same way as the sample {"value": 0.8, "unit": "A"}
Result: {"value": 0.85, "unit": "A"}
